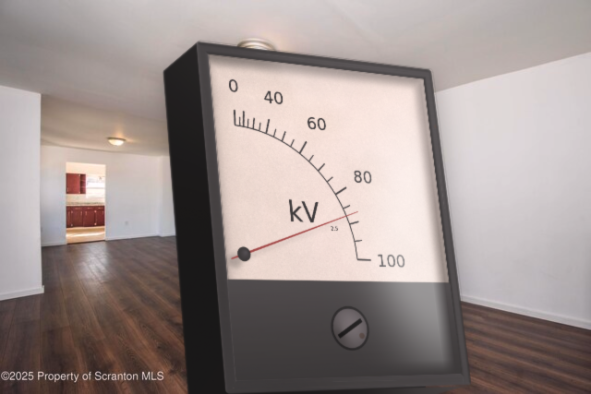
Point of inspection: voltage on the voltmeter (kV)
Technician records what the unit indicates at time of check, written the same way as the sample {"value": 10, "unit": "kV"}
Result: {"value": 87.5, "unit": "kV"}
